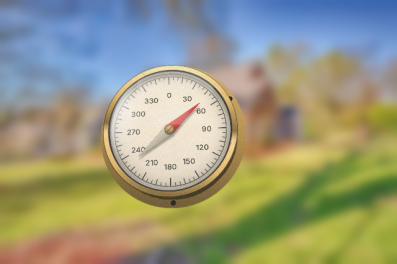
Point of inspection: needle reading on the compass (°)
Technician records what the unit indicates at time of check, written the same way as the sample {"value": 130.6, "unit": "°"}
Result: {"value": 50, "unit": "°"}
